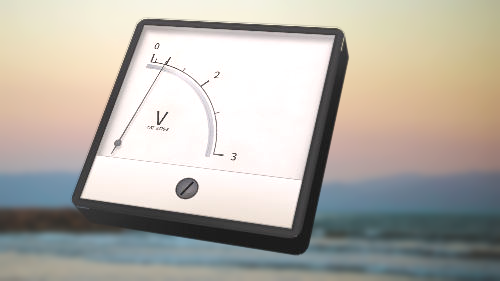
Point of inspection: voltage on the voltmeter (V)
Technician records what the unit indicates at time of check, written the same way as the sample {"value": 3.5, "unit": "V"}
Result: {"value": 1, "unit": "V"}
